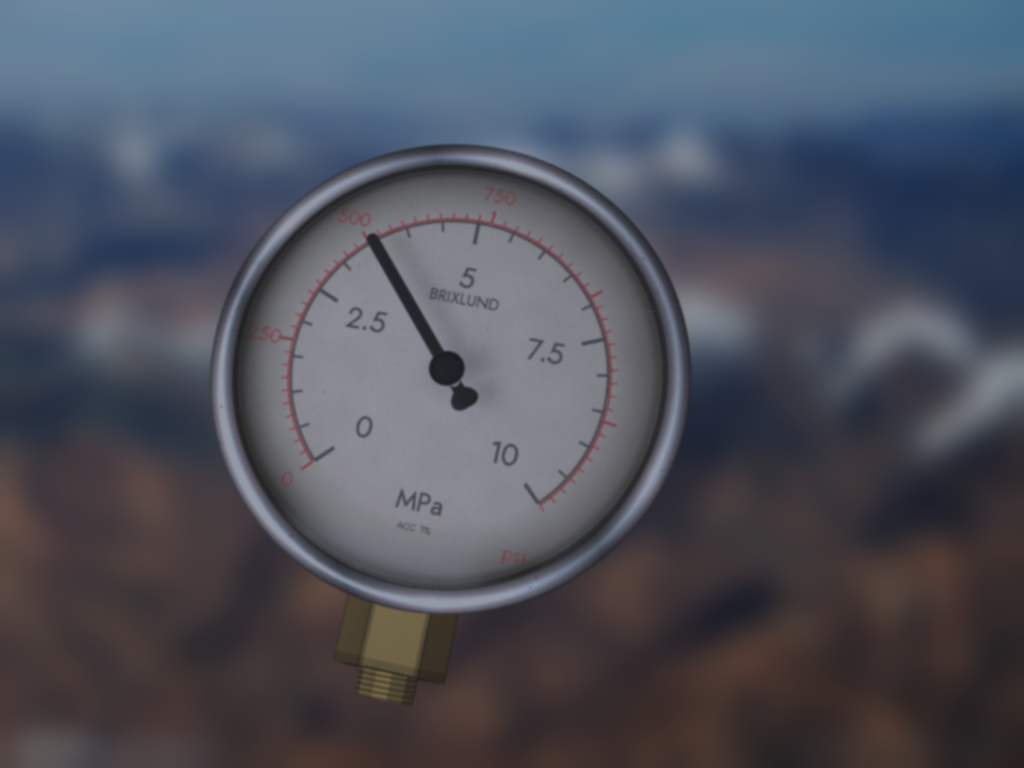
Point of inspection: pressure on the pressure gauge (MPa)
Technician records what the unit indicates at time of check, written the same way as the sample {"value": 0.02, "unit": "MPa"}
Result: {"value": 3.5, "unit": "MPa"}
